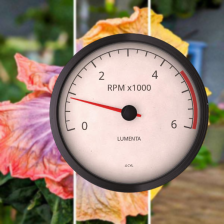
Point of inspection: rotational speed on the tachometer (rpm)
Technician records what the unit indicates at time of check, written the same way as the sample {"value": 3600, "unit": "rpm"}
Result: {"value": 875, "unit": "rpm"}
